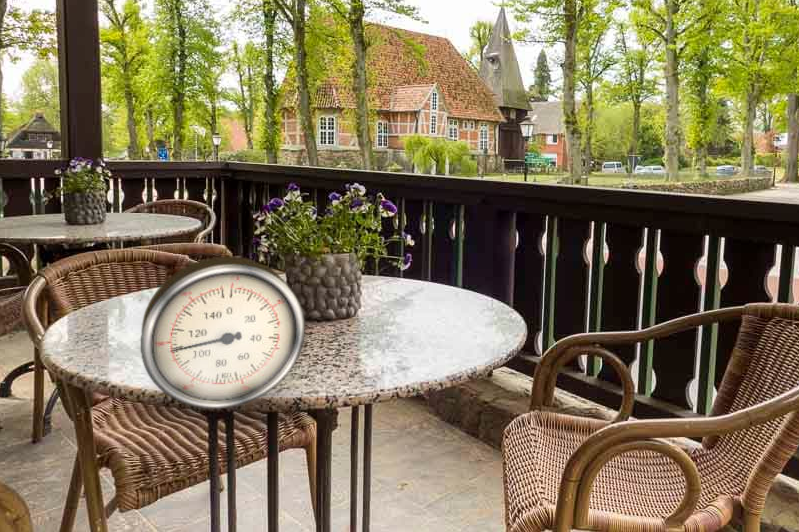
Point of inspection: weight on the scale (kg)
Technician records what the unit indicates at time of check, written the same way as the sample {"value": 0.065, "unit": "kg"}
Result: {"value": 110, "unit": "kg"}
